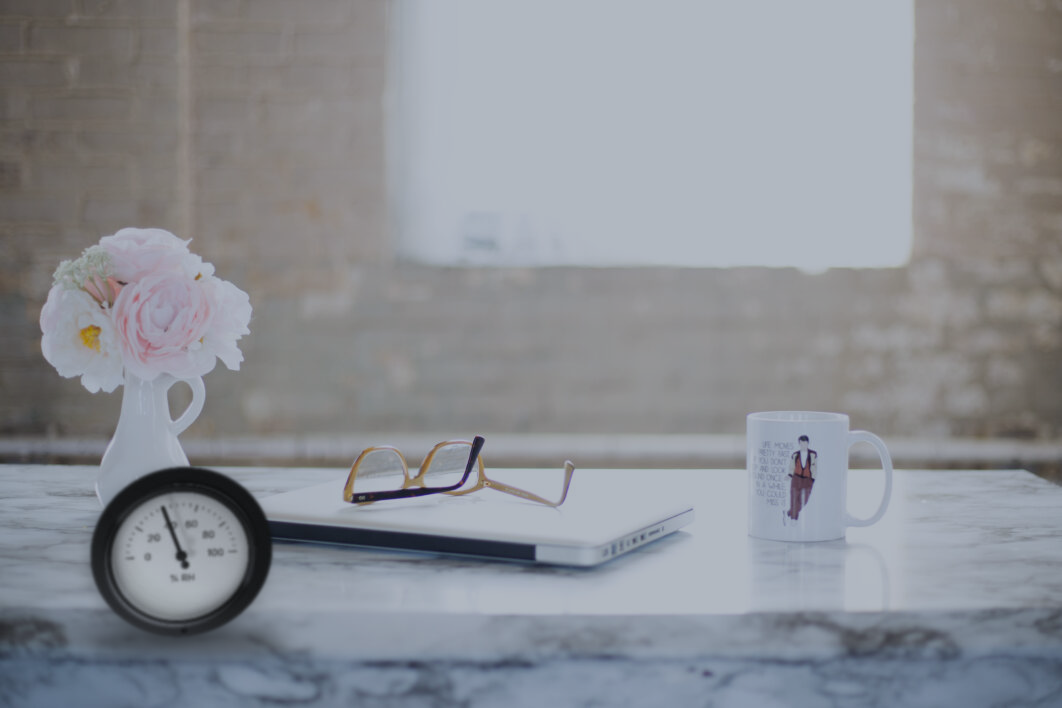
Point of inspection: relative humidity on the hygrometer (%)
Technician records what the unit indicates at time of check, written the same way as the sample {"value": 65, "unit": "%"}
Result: {"value": 40, "unit": "%"}
